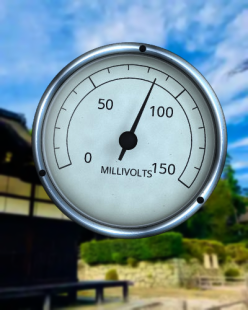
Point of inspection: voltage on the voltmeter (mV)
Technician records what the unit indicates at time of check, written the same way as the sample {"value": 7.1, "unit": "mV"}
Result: {"value": 85, "unit": "mV"}
